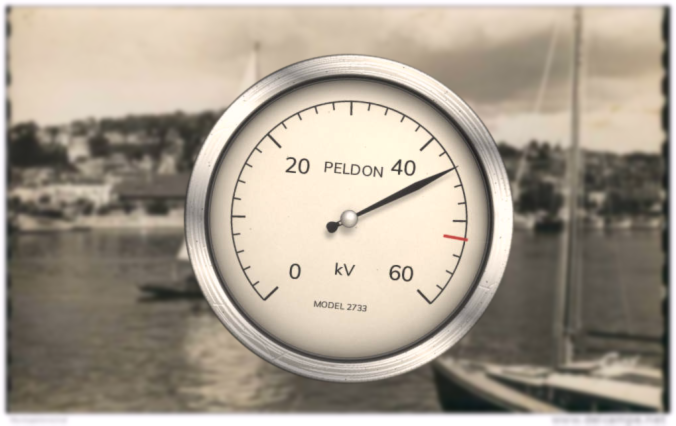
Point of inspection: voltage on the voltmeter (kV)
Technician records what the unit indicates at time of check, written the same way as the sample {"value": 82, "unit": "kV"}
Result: {"value": 44, "unit": "kV"}
